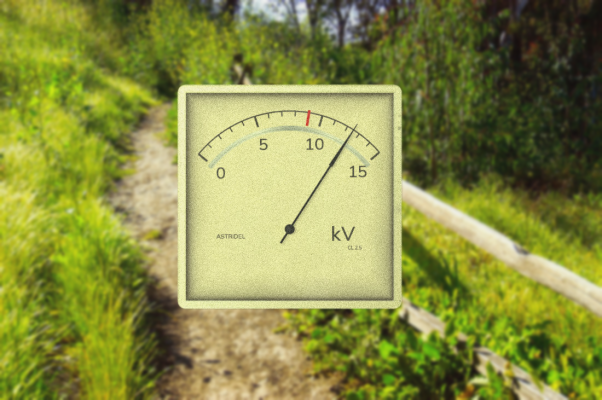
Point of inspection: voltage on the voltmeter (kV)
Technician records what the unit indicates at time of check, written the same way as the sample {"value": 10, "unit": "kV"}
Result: {"value": 12.5, "unit": "kV"}
